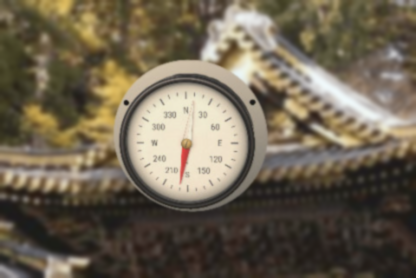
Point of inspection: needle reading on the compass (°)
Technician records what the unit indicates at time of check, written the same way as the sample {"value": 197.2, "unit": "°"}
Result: {"value": 190, "unit": "°"}
